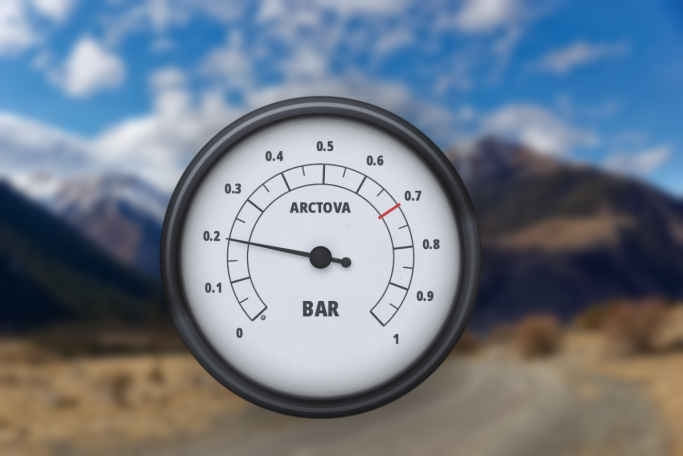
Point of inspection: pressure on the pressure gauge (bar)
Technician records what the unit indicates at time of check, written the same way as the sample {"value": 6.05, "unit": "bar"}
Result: {"value": 0.2, "unit": "bar"}
